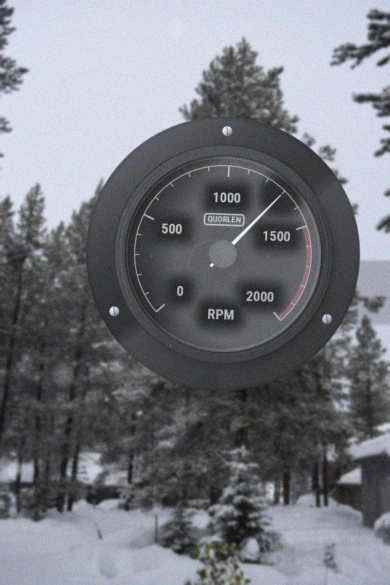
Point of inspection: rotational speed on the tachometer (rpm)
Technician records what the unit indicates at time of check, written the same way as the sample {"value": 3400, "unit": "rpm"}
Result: {"value": 1300, "unit": "rpm"}
